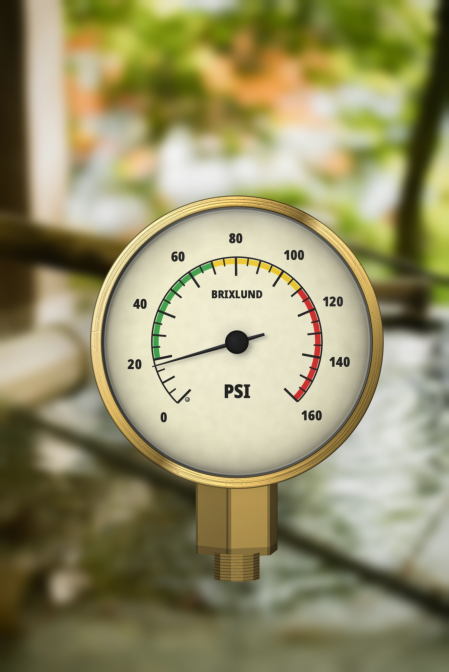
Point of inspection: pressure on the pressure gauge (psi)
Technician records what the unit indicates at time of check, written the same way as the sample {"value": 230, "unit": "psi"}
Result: {"value": 17.5, "unit": "psi"}
